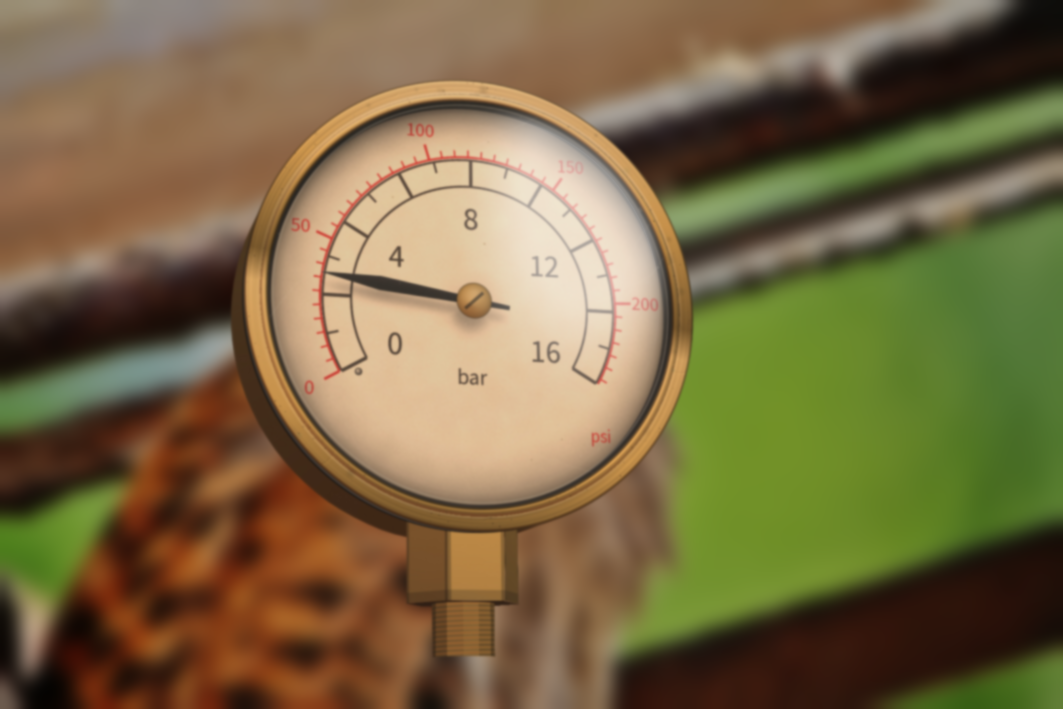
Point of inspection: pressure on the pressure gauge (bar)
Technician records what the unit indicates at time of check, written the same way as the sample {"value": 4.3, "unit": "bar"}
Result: {"value": 2.5, "unit": "bar"}
